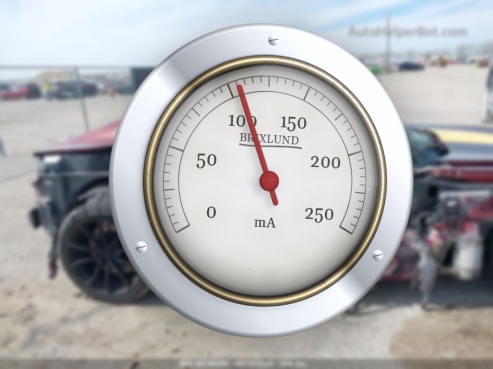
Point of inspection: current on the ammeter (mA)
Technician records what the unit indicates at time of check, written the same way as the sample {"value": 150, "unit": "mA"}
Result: {"value": 105, "unit": "mA"}
